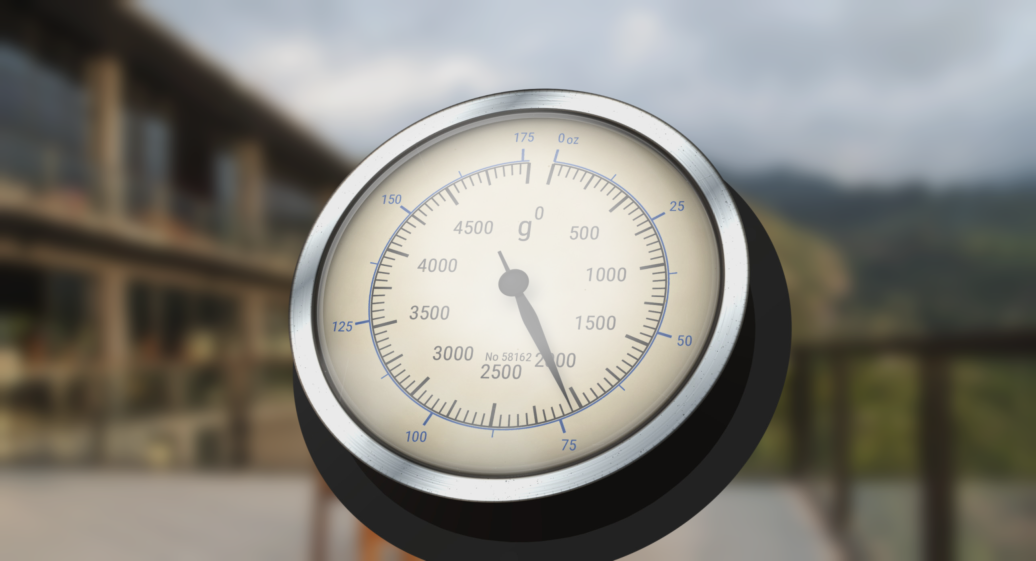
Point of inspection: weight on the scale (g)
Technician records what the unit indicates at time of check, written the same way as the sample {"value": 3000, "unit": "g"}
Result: {"value": 2050, "unit": "g"}
